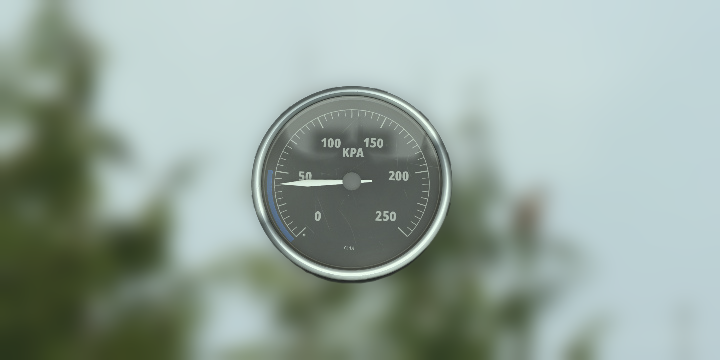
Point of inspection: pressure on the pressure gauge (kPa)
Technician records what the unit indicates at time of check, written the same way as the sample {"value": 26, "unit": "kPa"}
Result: {"value": 40, "unit": "kPa"}
